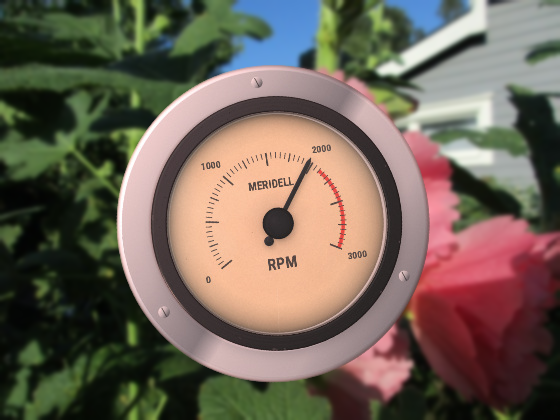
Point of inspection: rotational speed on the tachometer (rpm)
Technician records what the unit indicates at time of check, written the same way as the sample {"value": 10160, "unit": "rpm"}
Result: {"value": 1950, "unit": "rpm"}
